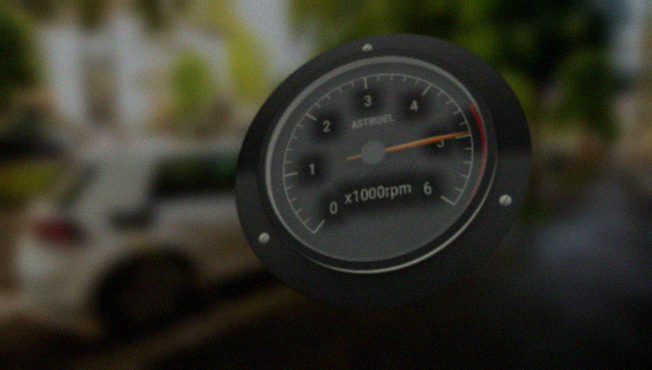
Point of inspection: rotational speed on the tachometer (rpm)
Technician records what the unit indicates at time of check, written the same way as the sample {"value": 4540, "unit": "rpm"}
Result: {"value": 5000, "unit": "rpm"}
